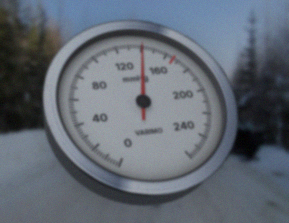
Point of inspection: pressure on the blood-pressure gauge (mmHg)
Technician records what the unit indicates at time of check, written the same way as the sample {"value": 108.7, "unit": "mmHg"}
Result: {"value": 140, "unit": "mmHg"}
